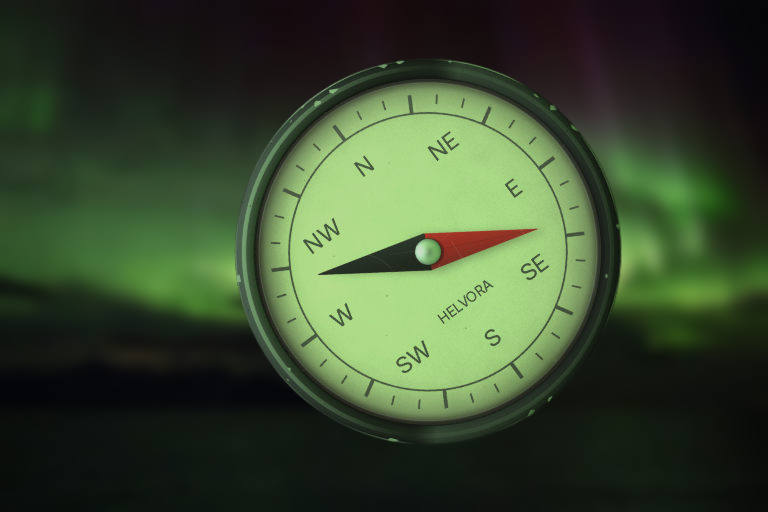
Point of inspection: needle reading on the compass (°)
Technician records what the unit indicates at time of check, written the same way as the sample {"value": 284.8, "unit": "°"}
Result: {"value": 115, "unit": "°"}
